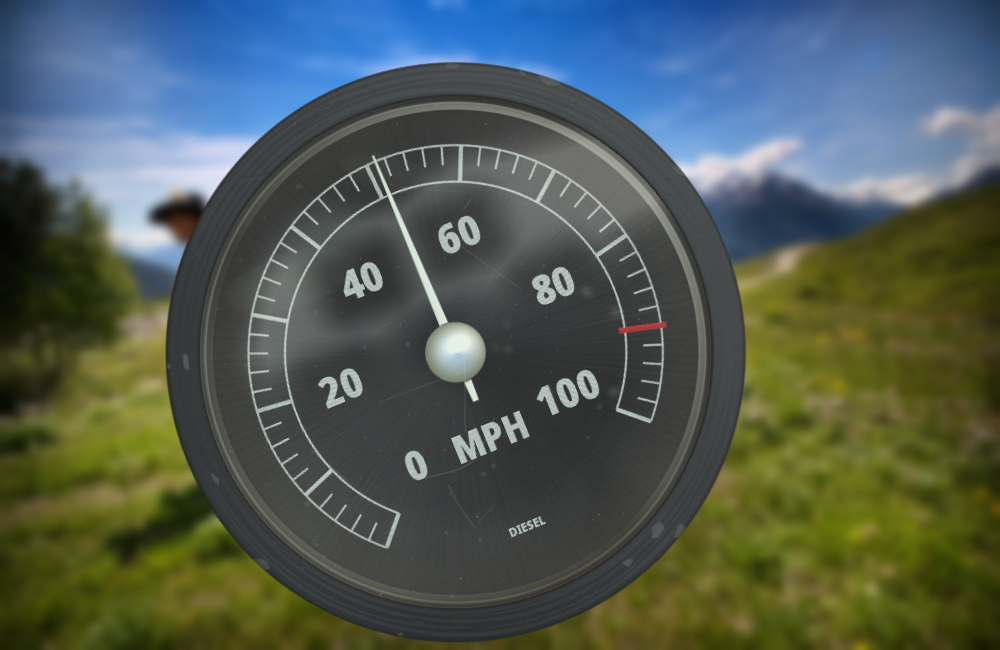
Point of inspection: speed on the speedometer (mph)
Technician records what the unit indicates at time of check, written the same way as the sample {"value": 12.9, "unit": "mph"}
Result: {"value": 51, "unit": "mph"}
